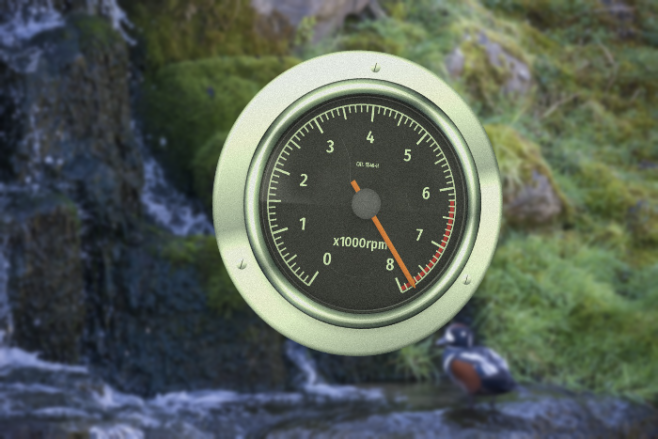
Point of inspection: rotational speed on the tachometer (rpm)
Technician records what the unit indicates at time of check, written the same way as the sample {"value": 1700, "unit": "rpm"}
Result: {"value": 7800, "unit": "rpm"}
